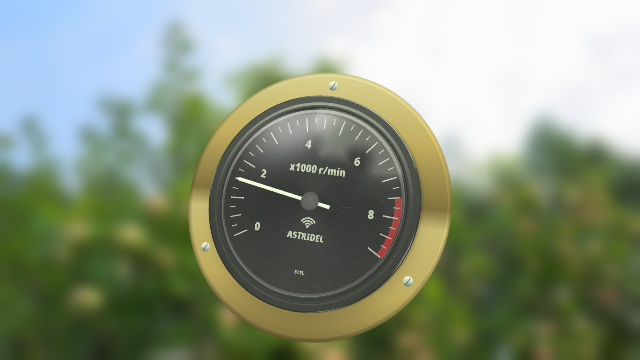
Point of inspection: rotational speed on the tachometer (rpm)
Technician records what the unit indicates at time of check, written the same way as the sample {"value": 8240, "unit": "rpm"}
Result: {"value": 1500, "unit": "rpm"}
